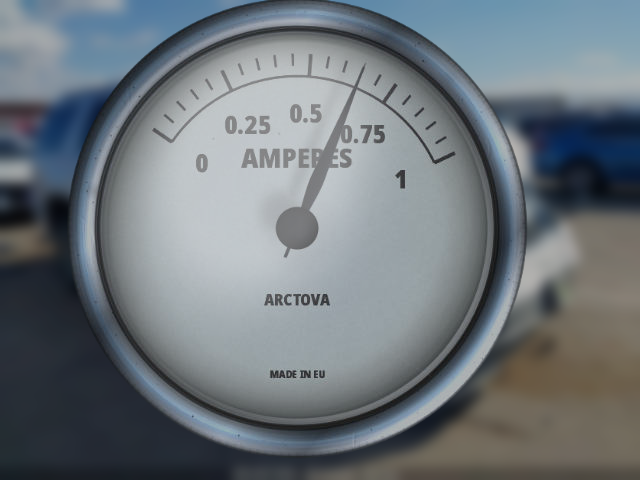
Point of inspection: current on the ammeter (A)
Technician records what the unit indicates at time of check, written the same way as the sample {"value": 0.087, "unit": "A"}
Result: {"value": 0.65, "unit": "A"}
